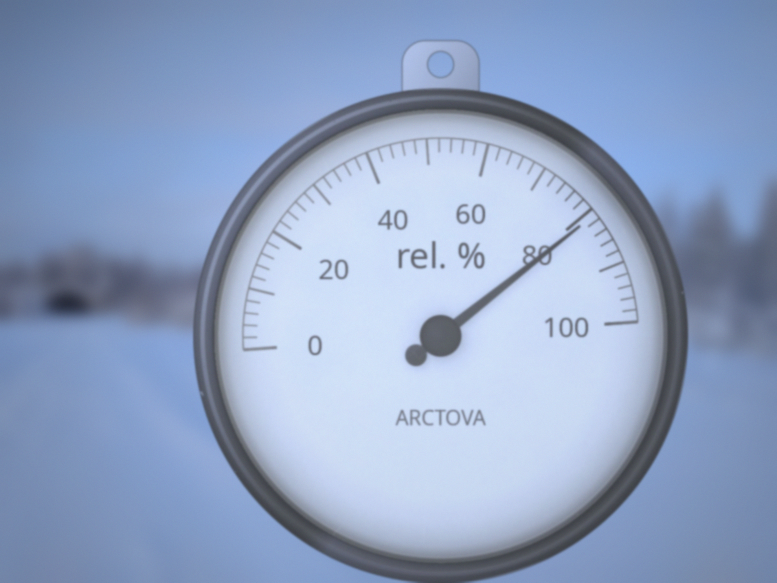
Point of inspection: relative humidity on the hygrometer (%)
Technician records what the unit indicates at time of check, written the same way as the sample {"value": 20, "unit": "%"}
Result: {"value": 81, "unit": "%"}
